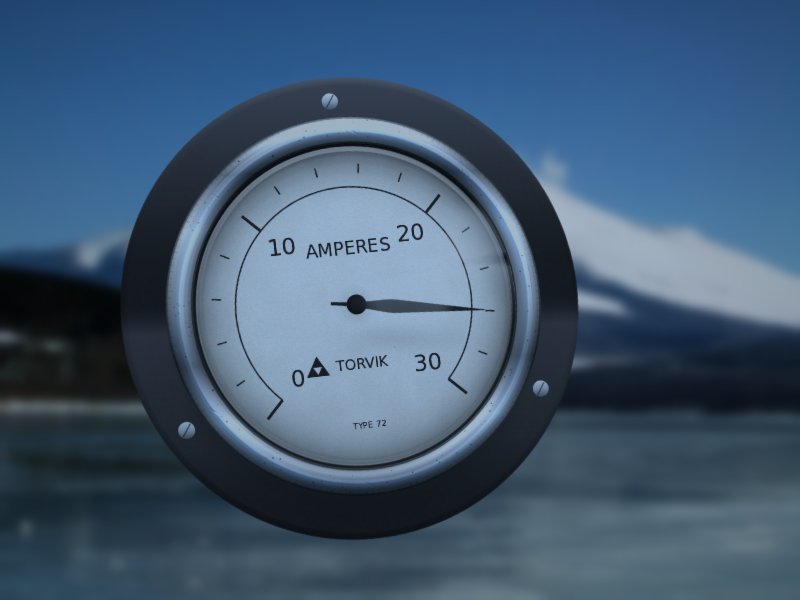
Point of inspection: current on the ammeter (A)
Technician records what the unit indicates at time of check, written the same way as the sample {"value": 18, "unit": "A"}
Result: {"value": 26, "unit": "A"}
